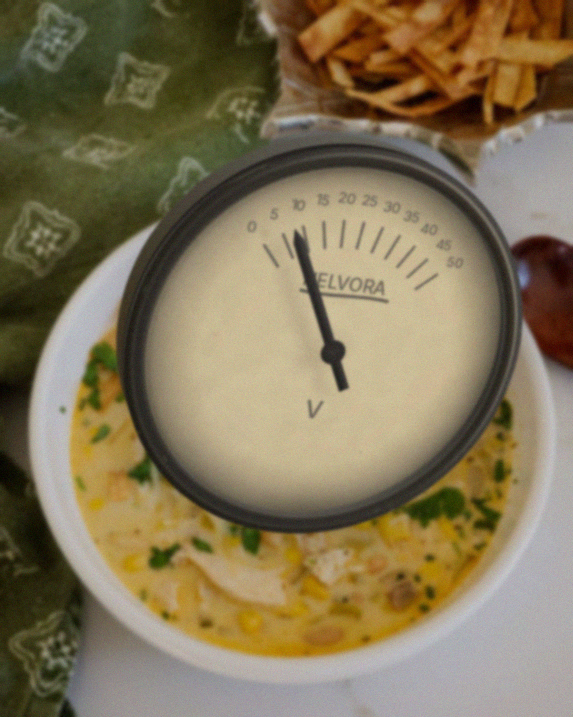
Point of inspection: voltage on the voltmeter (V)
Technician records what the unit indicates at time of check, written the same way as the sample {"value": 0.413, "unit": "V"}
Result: {"value": 7.5, "unit": "V"}
